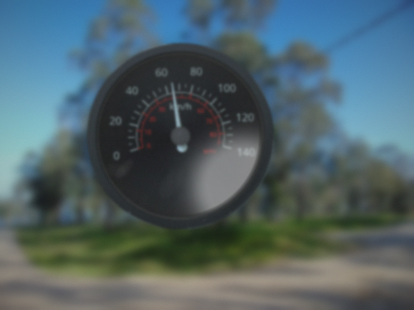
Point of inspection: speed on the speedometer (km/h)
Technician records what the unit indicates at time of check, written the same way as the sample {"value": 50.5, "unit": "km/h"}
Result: {"value": 65, "unit": "km/h"}
